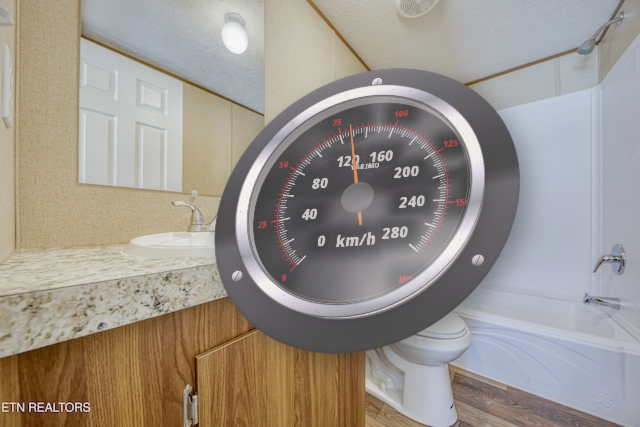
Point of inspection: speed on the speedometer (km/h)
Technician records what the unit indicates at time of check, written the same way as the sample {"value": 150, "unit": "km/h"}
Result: {"value": 130, "unit": "km/h"}
